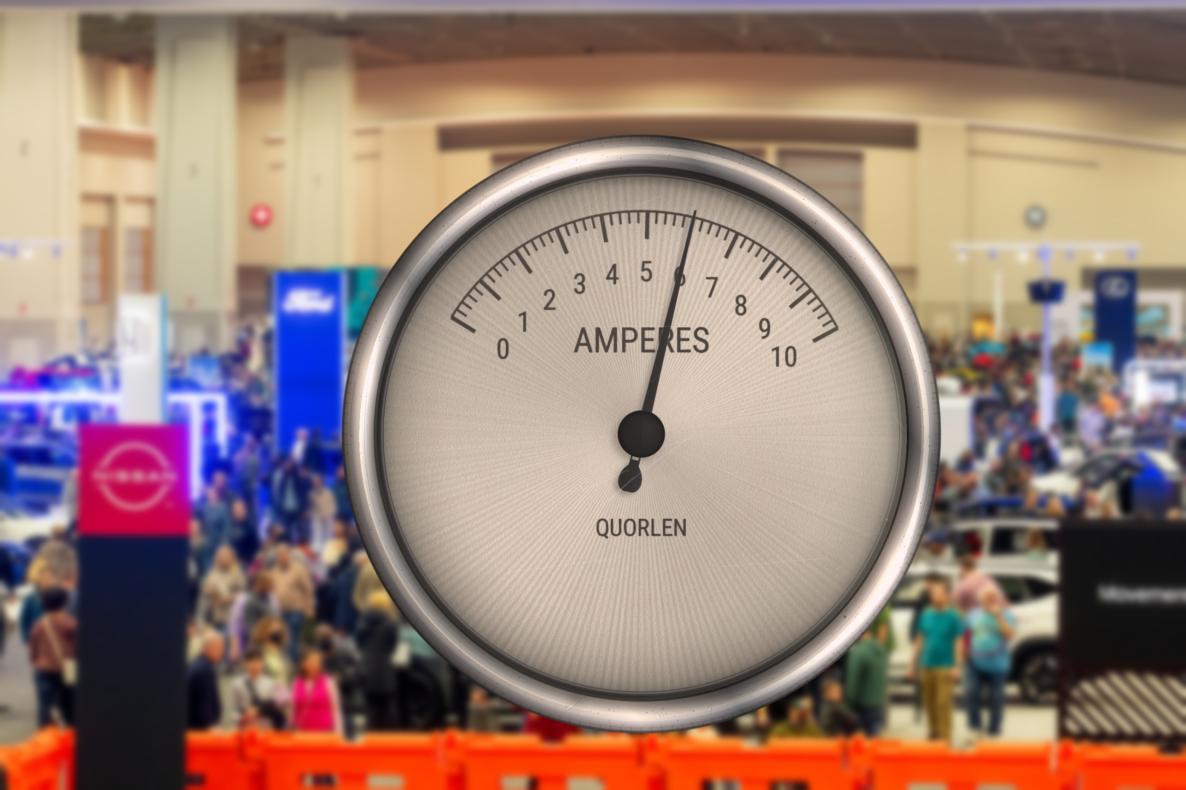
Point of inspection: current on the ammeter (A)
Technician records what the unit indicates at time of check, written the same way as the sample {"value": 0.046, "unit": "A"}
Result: {"value": 6, "unit": "A"}
